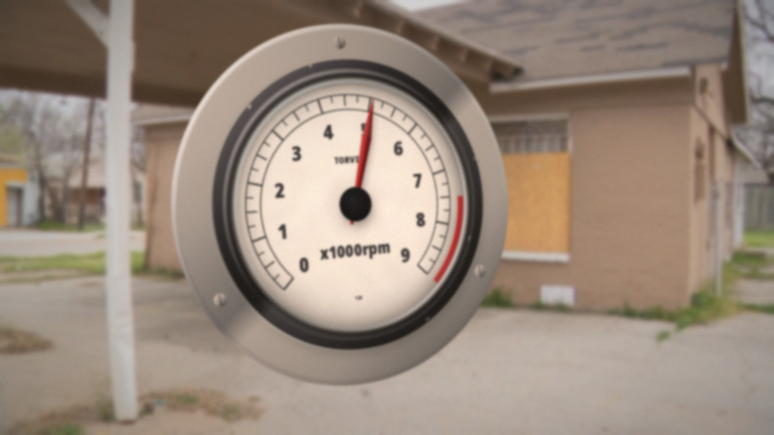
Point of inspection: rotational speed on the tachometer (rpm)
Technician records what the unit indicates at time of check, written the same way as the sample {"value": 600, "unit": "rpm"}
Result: {"value": 5000, "unit": "rpm"}
